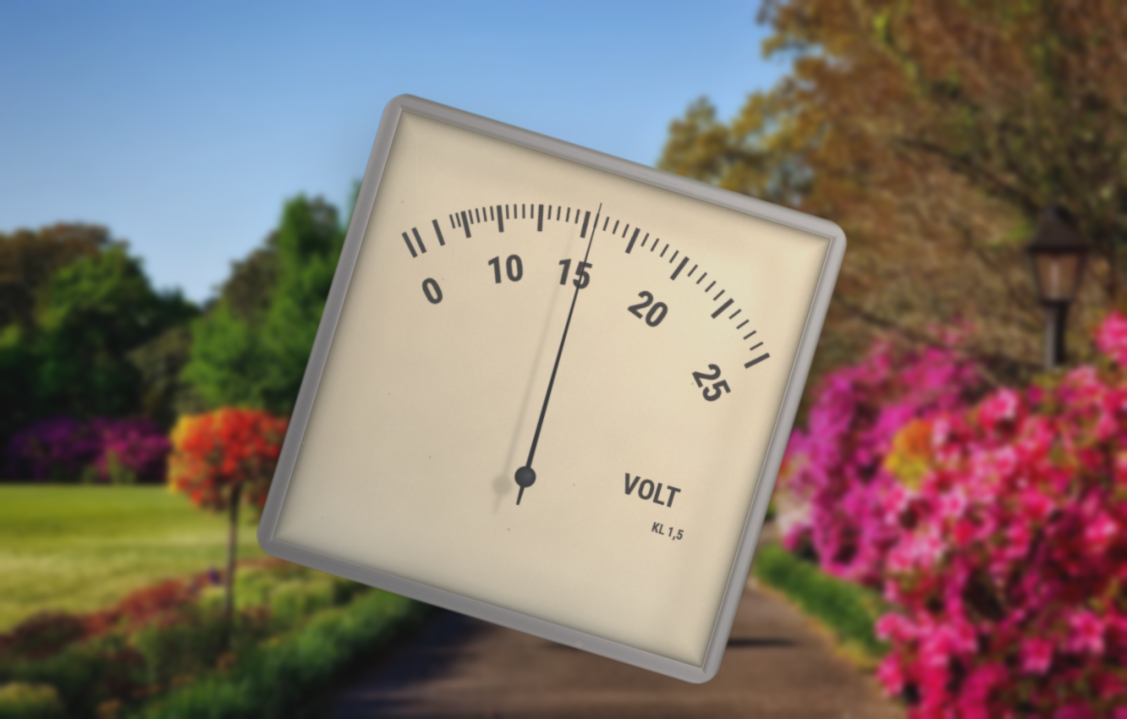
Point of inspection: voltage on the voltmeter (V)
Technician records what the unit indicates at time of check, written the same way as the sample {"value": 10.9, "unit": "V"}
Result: {"value": 15.5, "unit": "V"}
